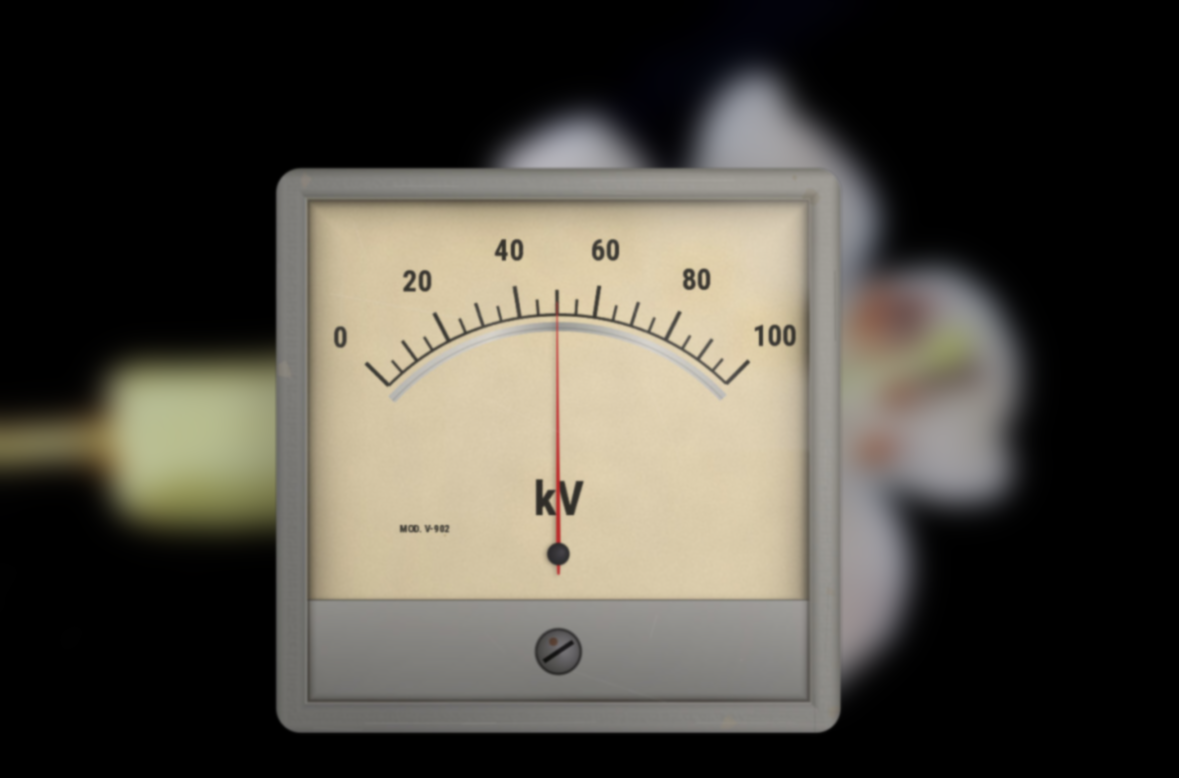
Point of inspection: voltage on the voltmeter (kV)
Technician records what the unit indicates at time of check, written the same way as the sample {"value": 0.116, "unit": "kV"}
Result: {"value": 50, "unit": "kV"}
